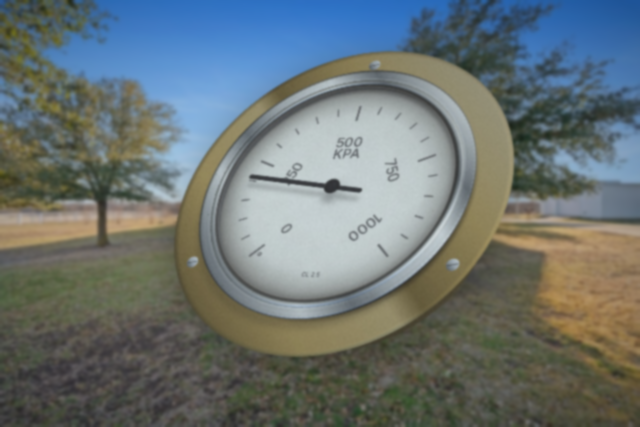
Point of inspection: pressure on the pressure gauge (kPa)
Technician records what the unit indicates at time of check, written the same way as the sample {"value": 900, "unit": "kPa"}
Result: {"value": 200, "unit": "kPa"}
